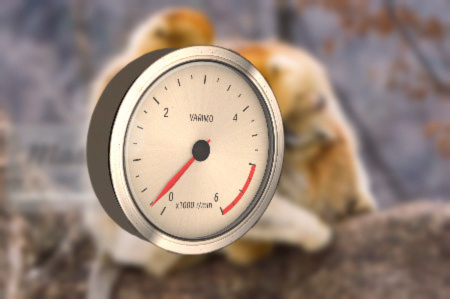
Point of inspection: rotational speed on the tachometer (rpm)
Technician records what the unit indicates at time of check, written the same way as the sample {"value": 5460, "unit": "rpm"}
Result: {"value": 250, "unit": "rpm"}
